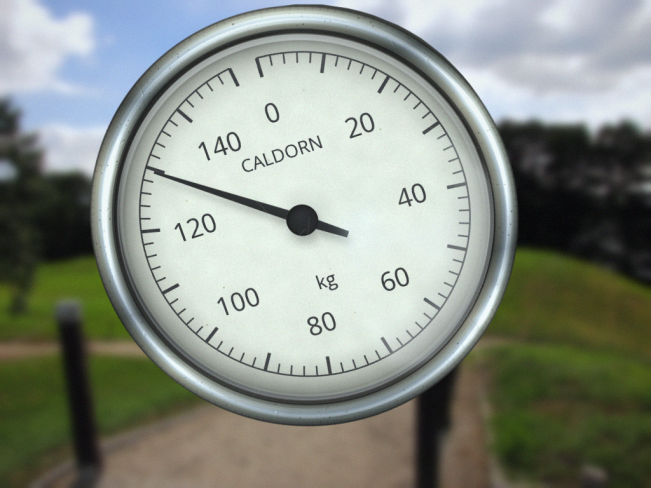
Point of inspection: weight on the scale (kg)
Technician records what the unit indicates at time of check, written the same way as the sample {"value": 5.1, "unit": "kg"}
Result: {"value": 130, "unit": "kg"}
